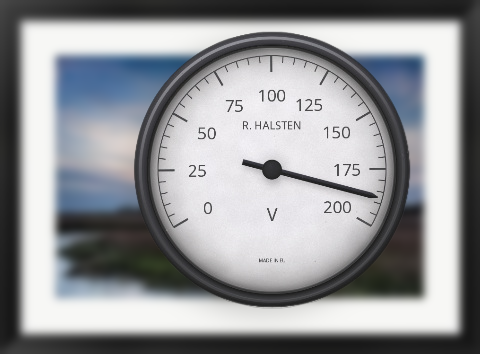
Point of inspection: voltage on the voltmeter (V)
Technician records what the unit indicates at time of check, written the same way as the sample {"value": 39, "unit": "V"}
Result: {"value": 187.5, "unit": "V"}
